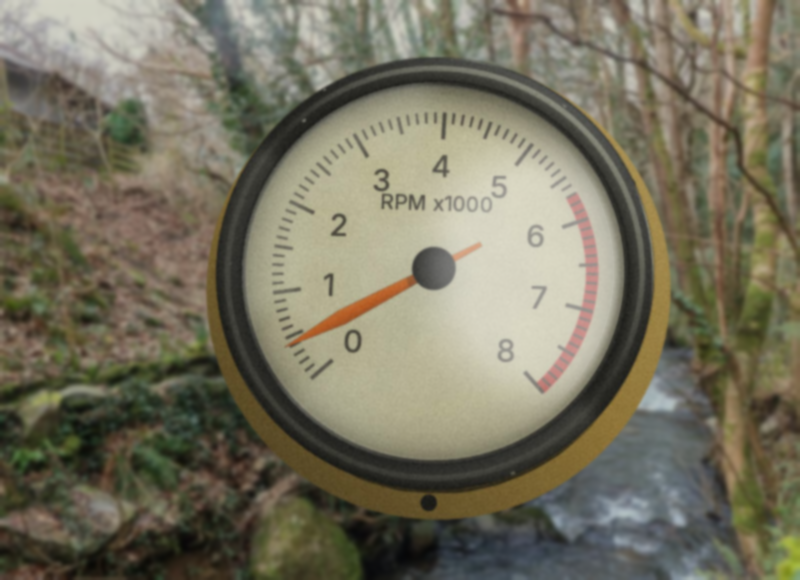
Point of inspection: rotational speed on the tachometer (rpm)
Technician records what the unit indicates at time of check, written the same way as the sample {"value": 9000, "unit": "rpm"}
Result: {"value": 400, "unit": "rpm"}
